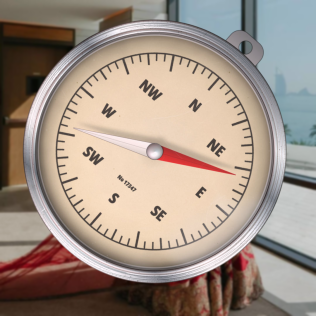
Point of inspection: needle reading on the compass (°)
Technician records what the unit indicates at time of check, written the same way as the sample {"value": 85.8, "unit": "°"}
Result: {"value": 65, "unit": "°"}
